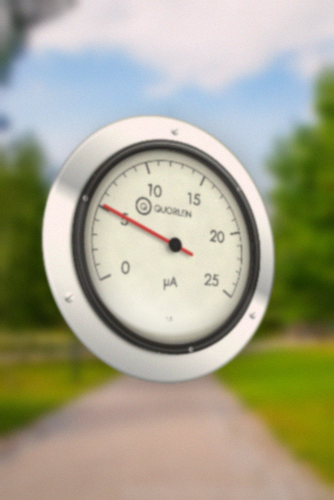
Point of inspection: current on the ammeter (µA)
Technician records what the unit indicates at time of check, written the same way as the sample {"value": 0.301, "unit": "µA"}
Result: {"value": 5, "unit": "µA"}
